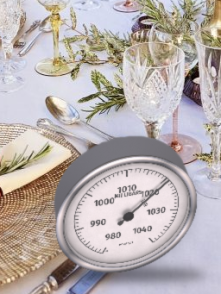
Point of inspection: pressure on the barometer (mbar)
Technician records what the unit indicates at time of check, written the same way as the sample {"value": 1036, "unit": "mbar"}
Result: {"value": 1020, "unit": "mbar"}
